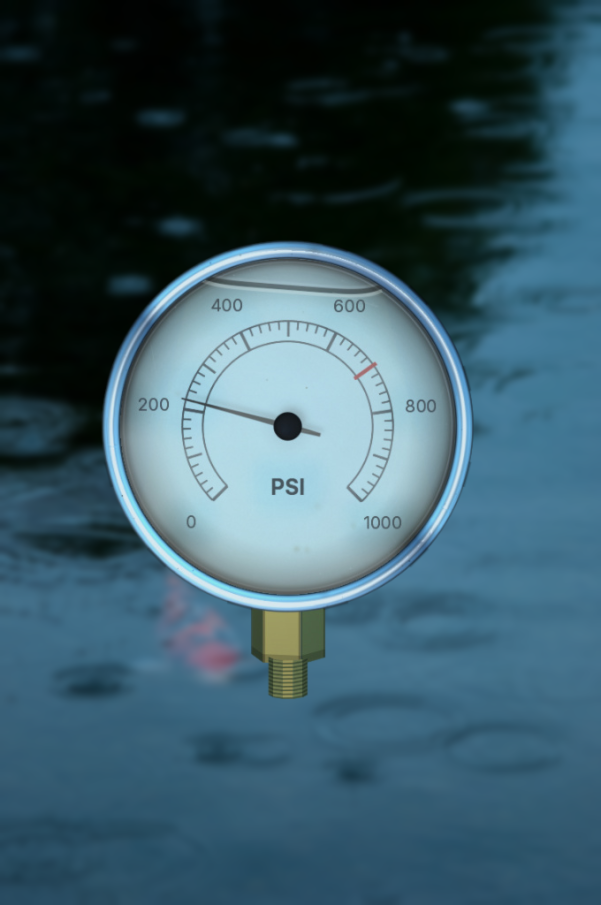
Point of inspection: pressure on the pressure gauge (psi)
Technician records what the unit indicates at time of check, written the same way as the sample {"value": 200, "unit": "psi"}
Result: {"value": 220, "unit": "psi"}
